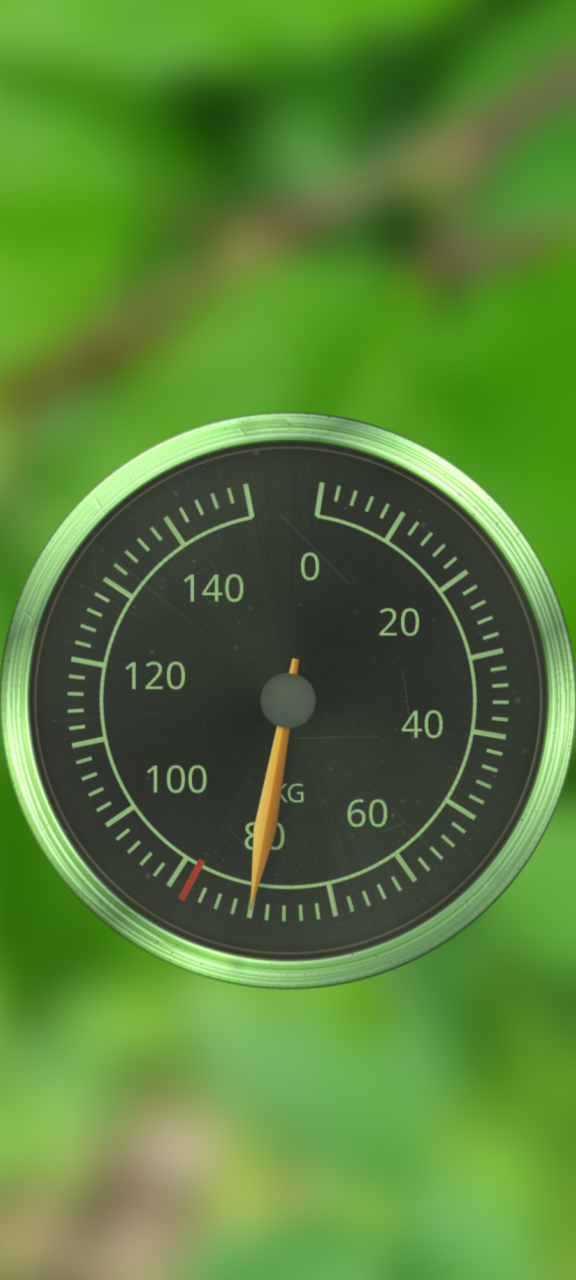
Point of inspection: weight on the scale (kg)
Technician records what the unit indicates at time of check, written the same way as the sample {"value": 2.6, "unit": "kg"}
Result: {"value": 80, "unit": "kg"}
